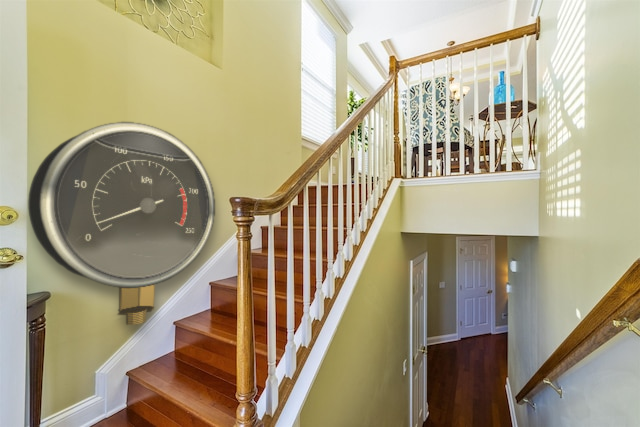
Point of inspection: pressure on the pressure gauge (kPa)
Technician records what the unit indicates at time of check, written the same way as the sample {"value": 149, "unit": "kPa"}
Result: {"value": 10, "unit": "kPa"}
